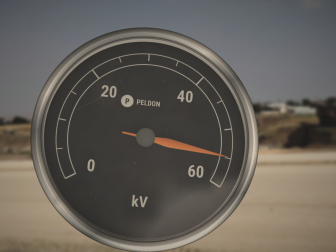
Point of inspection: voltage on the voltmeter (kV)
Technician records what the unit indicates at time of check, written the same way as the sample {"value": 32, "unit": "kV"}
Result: {"value": 55, "unit": "kV"}
